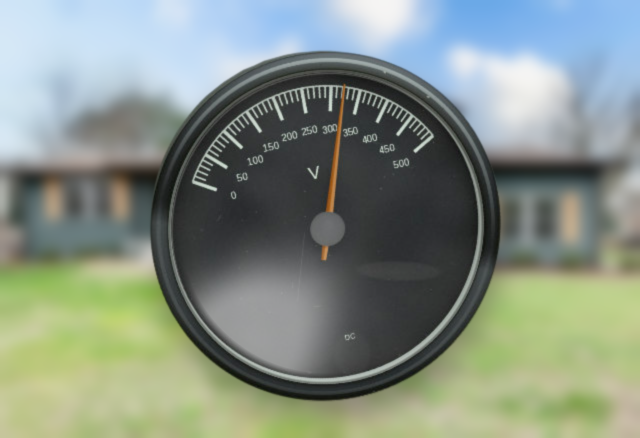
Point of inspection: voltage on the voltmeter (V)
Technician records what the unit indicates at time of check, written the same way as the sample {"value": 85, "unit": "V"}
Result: {"value": 320, "unit": "V"}
